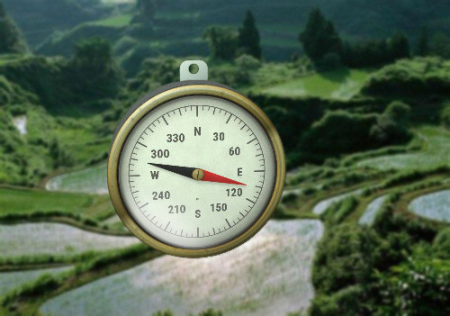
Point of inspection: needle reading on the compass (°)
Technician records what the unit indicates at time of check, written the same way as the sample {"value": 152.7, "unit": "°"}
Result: {"value": 105, "unit": "°"}
